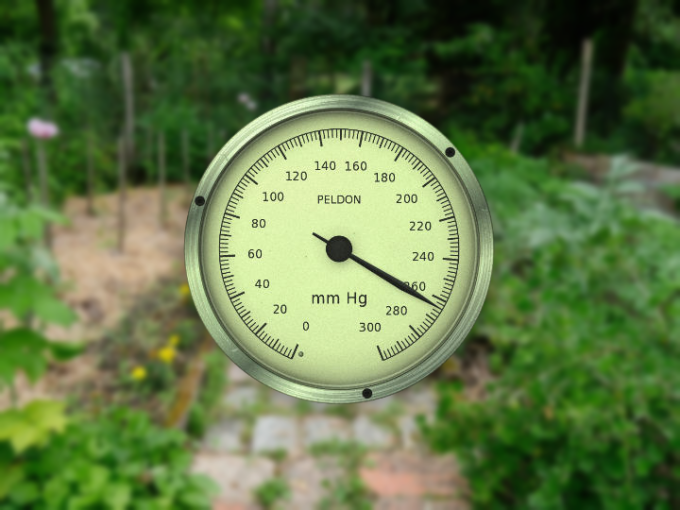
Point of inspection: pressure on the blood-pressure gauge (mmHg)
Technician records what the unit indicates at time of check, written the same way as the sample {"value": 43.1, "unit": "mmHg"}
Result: {"value": 264, "unit": "mmHg"}
